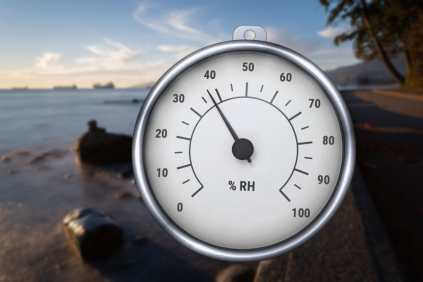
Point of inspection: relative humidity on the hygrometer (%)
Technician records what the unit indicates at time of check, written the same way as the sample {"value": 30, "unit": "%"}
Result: {"value": 37.5, "unit": "%"}
